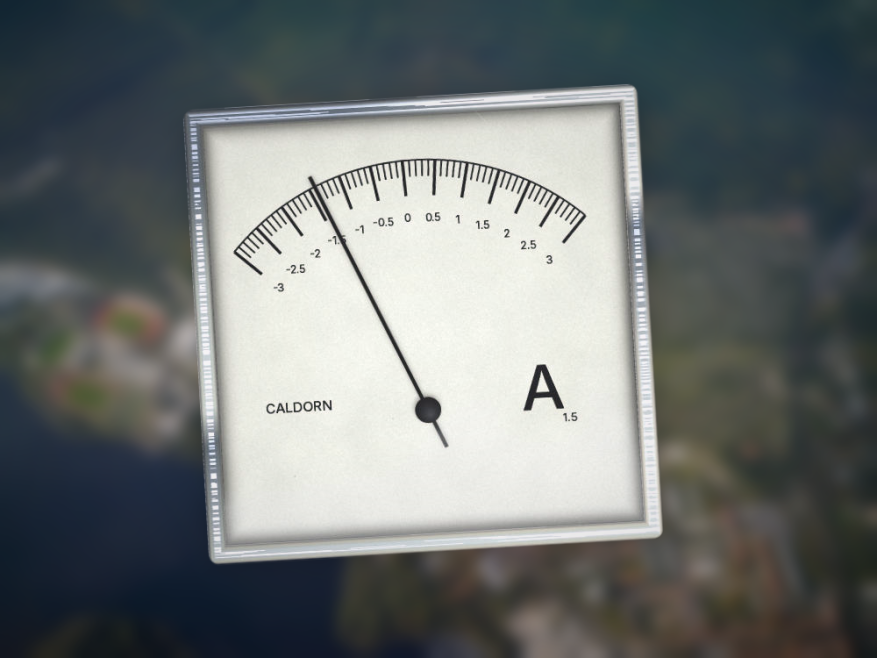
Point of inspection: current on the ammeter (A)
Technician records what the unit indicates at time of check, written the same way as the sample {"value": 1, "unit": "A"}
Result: {"value": -1.4, "unit": "A"}
